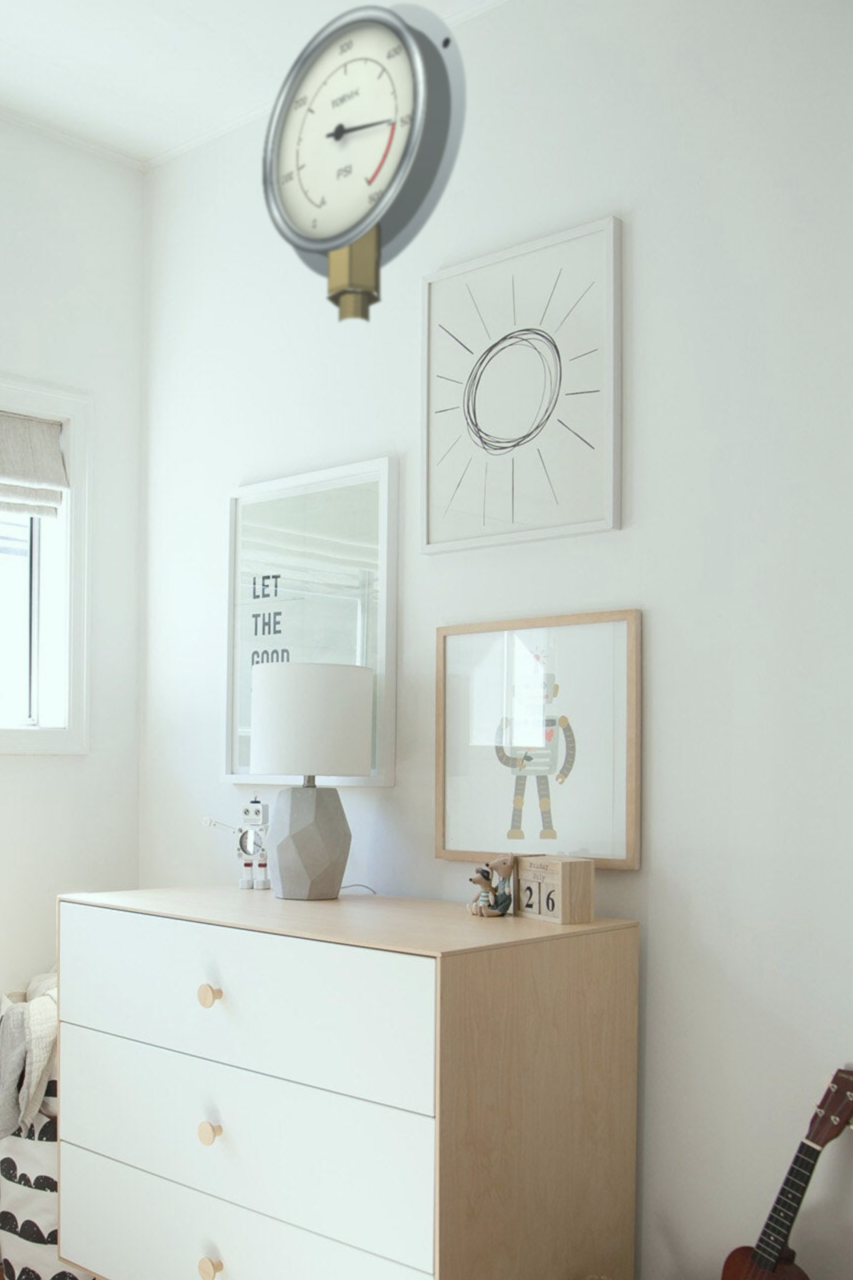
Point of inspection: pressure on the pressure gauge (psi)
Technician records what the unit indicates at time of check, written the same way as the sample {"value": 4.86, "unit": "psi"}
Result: {"value": 500, "unit": "psi"}
